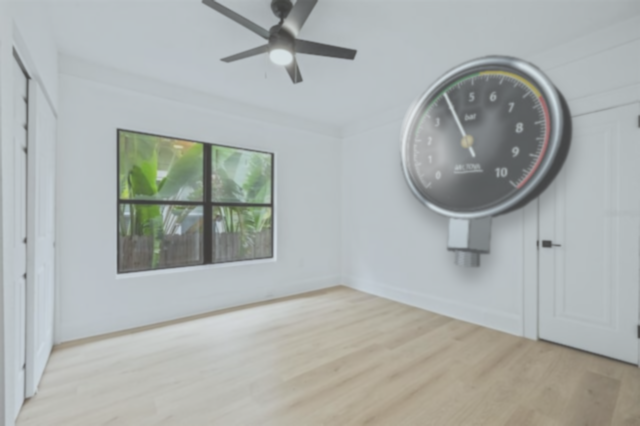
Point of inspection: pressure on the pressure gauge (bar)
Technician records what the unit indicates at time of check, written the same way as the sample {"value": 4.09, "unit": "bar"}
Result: {"value": 4, "unit": "bar"}
